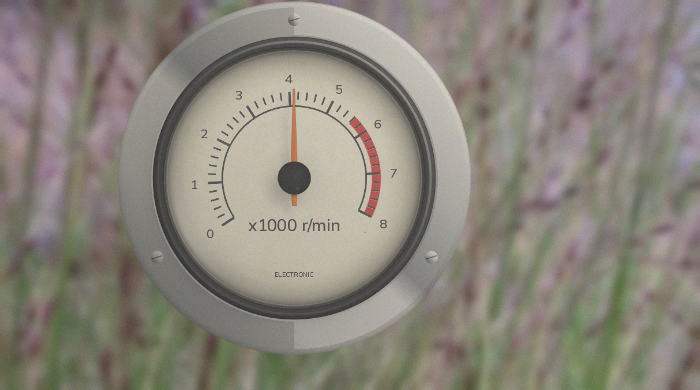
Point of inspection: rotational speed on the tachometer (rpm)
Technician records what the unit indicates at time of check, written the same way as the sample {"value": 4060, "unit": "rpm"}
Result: {"value": 4100, "unit": "rpm"}
